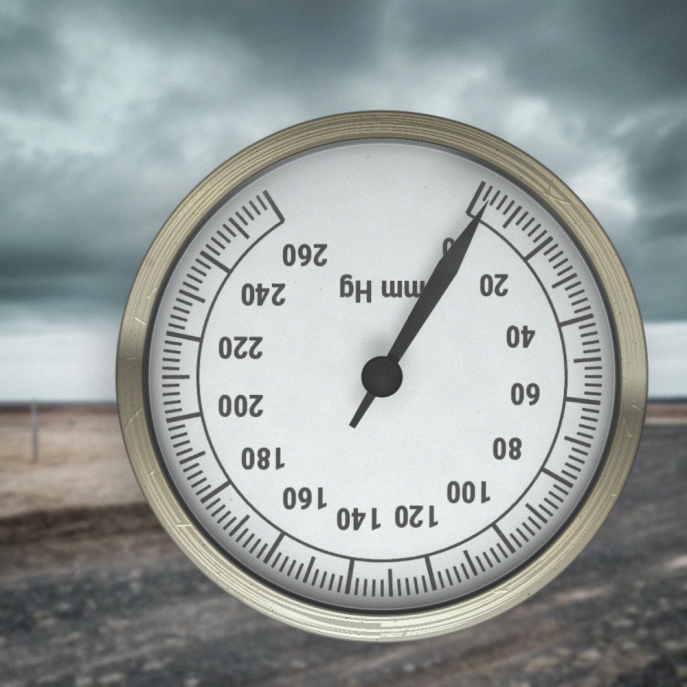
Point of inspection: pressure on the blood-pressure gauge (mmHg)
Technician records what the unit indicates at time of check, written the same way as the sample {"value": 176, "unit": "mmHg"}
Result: {"value": 3, "unit": "mmHg"}
